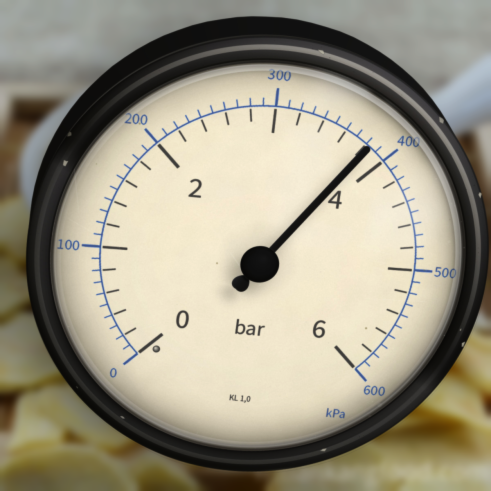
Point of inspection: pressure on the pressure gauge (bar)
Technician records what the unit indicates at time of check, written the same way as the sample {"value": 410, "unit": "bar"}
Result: {"value": 3.8, "unit": "bar"}
